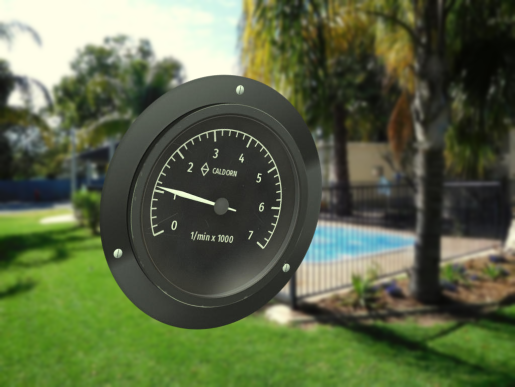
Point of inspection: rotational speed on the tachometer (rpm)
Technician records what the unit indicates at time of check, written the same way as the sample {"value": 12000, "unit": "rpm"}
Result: {"value": 1100, "unit": "rpm"}
